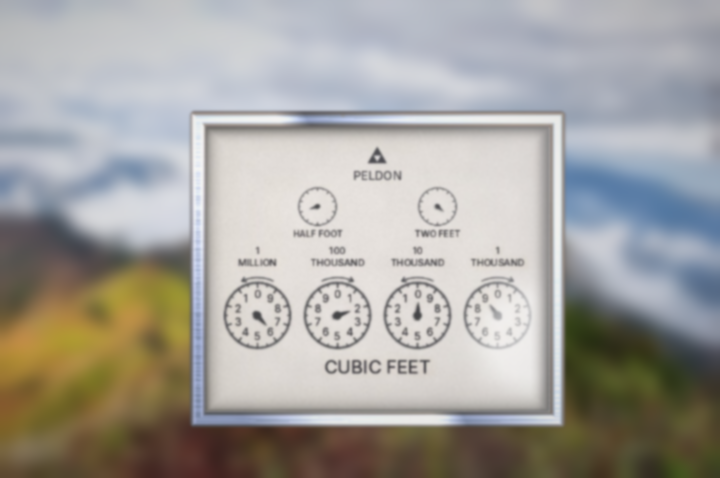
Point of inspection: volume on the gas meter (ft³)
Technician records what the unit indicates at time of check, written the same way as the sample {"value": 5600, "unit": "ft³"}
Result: {"value": 619900, "unit": "ft³"}
